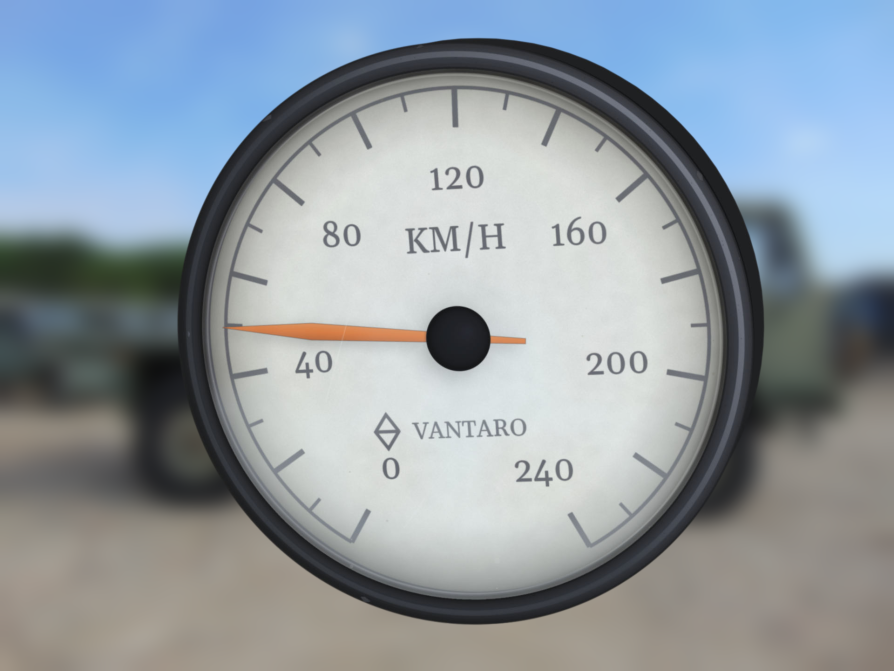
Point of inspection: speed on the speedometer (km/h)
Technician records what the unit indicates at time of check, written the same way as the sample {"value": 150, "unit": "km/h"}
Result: {"value": 50, "unit": "km/h"}
